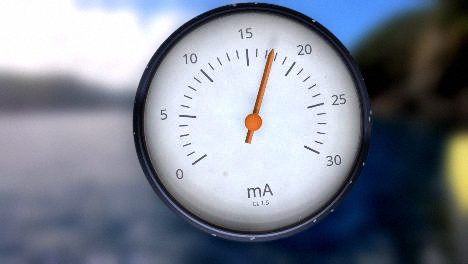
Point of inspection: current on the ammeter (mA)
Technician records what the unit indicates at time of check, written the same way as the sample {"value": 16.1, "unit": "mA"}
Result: {"value": 17.5, "unit": "mA"}
